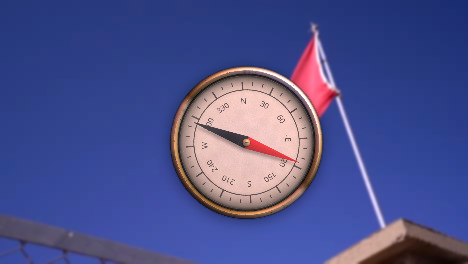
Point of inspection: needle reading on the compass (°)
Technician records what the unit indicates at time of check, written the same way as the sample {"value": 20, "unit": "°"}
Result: {"value": 115, "unit": "°"}
